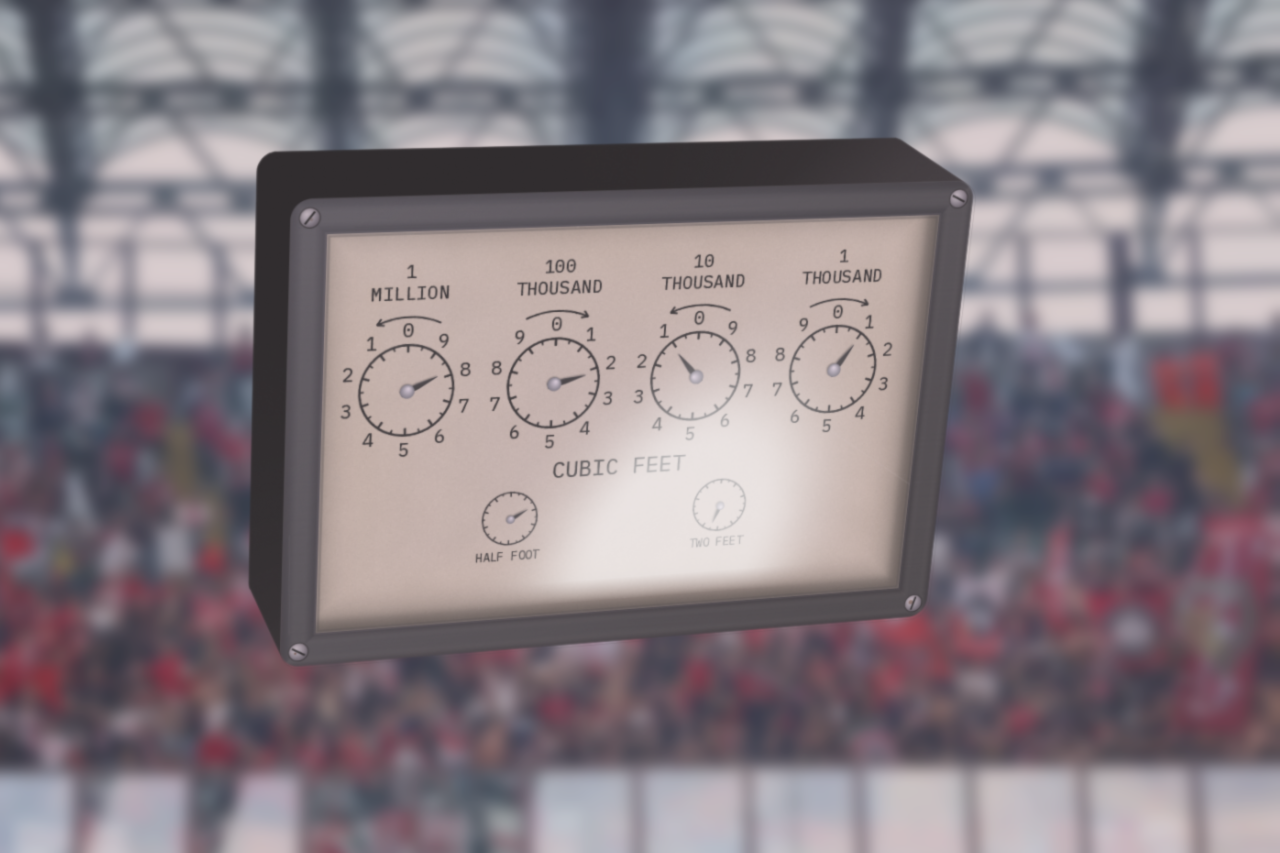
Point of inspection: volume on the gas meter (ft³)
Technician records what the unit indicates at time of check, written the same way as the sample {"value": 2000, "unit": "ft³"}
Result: {"value": 821100, "unit": "ft³"}
